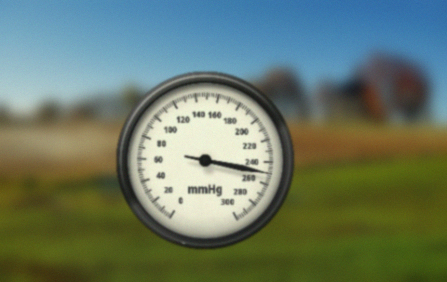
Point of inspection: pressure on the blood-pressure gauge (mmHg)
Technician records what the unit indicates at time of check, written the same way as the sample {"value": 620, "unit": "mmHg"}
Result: {"value": 250, "unit": "mmHg"}
